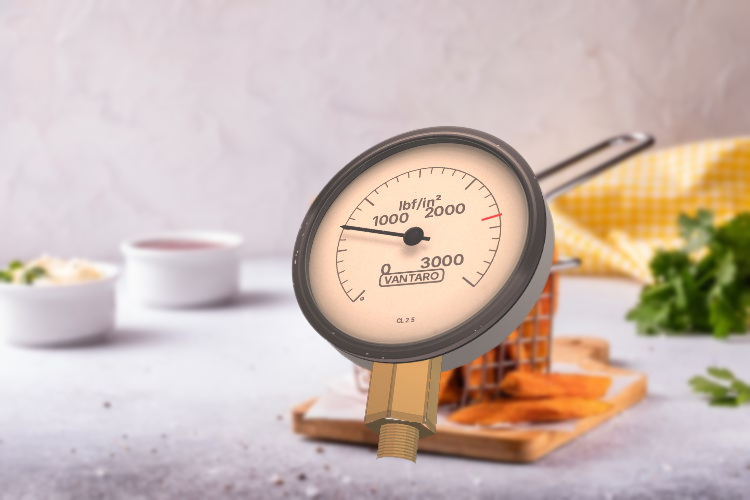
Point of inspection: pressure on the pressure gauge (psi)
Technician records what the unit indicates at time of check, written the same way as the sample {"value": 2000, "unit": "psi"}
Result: {"value": 700, "unit": "psi"}
